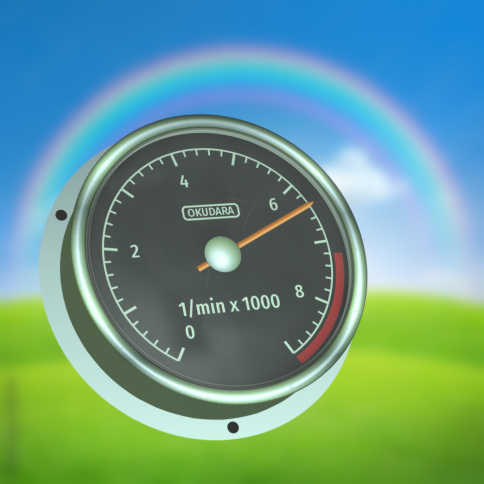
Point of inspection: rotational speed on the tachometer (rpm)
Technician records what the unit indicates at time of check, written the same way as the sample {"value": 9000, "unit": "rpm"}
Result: {"value": 6400, "unit": "rpm"}
